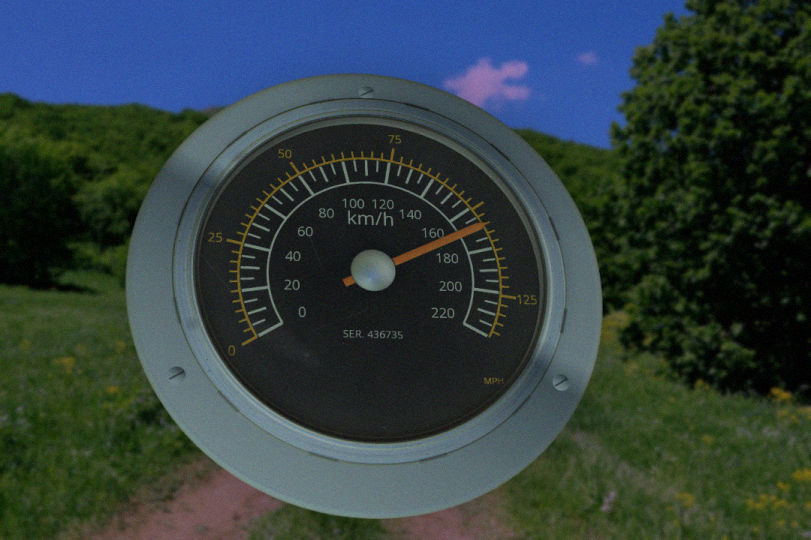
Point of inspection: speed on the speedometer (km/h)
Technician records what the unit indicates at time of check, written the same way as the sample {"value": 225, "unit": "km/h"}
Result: {"value": 170, "unit": "km/h"}
